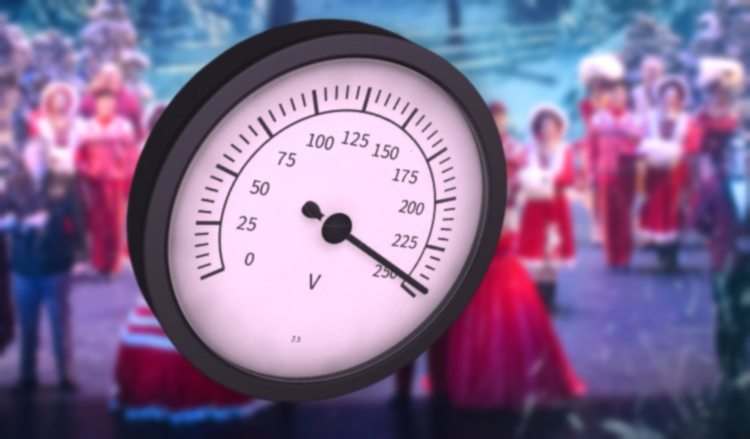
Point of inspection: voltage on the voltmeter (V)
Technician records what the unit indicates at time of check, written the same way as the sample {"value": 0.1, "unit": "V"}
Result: {"value": 245, "unit": "V"}
